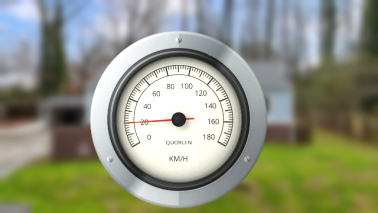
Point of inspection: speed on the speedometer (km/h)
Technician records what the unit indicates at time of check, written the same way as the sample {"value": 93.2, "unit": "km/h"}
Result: {"value": 20, "unit": "km/h"}
